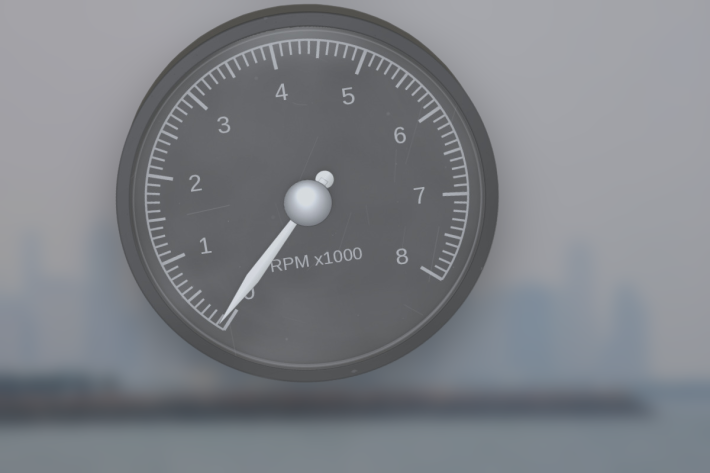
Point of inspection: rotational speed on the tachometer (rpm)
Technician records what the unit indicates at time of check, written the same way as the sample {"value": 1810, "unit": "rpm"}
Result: {"value": 100, "unit": "rpm"}
